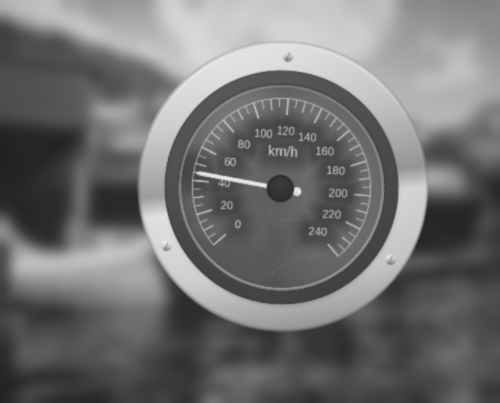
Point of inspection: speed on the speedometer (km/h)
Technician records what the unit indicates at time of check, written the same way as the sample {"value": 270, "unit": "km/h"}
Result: {"value": 45, "unit": "km/h"}
